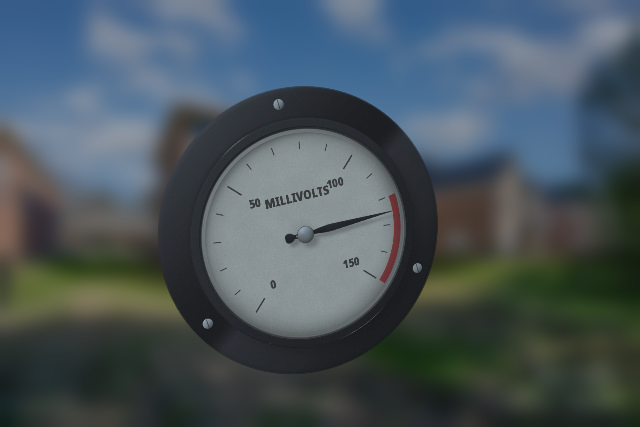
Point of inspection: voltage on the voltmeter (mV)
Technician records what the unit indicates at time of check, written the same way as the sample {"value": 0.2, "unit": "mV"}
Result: {"value": 125, "unit": "mV"}
